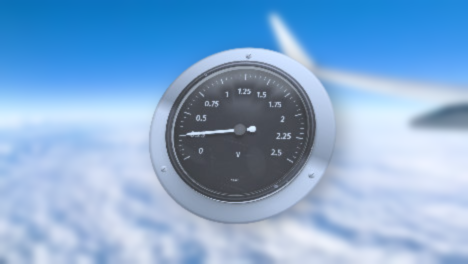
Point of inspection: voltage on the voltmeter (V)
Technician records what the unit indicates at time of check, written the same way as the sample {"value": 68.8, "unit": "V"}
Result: {"value": 0.25, "unit": "V"}
